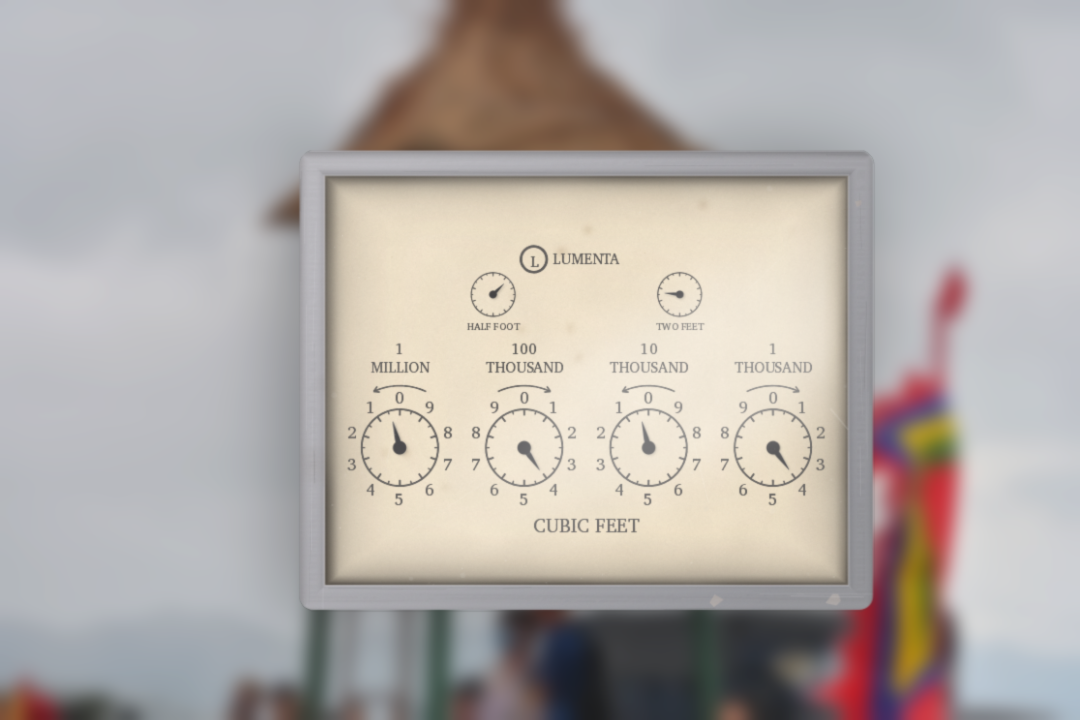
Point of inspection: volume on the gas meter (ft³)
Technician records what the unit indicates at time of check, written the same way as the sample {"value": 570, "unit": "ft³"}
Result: {"value": 40400, "unit": "ft³"}
